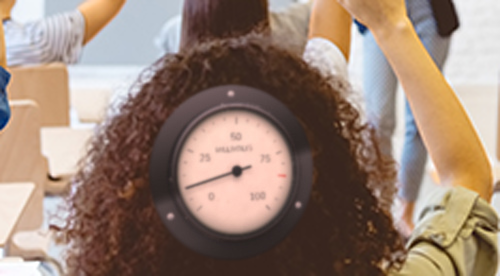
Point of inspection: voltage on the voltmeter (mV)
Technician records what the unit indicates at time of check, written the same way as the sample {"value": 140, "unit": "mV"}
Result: {"value": 10, "unit": "mV"}
